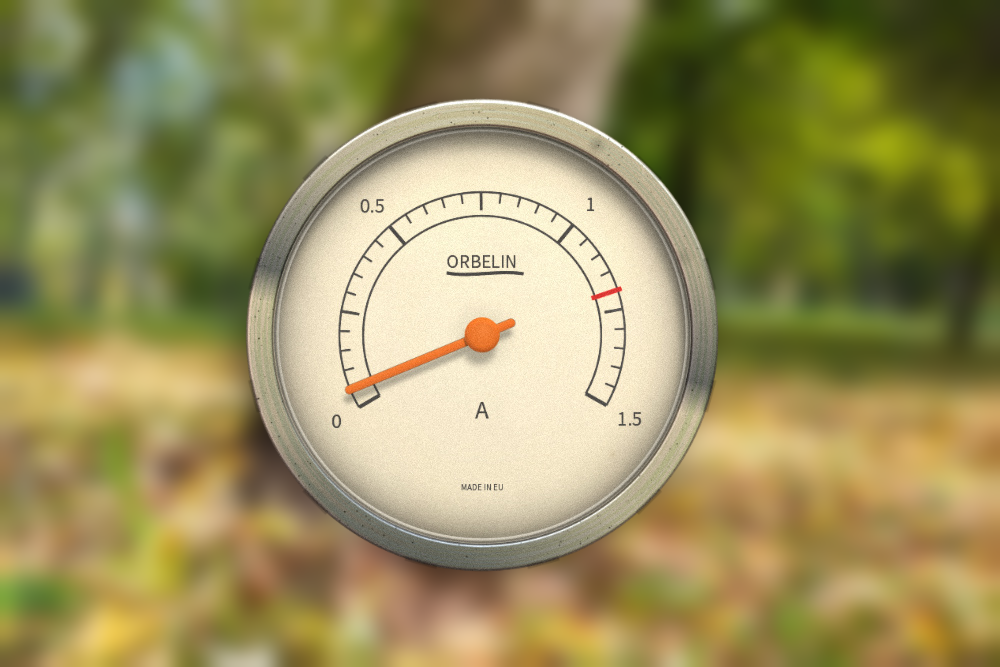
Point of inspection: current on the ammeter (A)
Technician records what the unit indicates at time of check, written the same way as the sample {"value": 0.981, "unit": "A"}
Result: {"value": 0.05, "unit": "A"}
